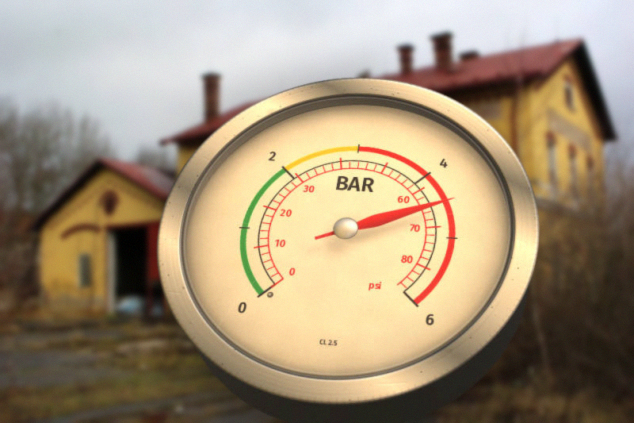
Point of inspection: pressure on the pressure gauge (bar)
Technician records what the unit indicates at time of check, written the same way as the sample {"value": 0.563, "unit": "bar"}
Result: {"value": 4.5, "unit": "bar"}
